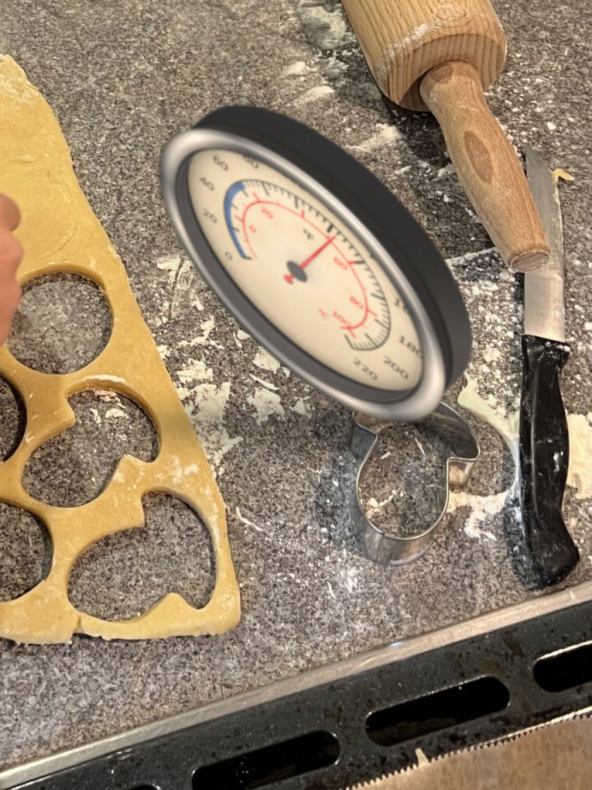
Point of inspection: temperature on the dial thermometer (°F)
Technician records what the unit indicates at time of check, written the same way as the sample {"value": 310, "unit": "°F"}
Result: {"value": 124, "unit": "°F"}
